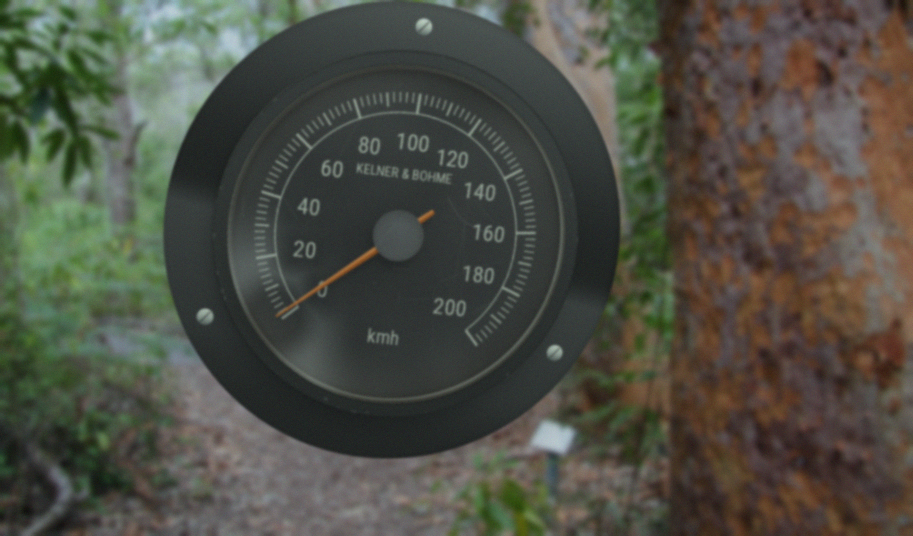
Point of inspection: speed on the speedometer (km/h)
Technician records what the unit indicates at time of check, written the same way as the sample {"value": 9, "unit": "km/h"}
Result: {"value": 2, "unit": "km/h"}
